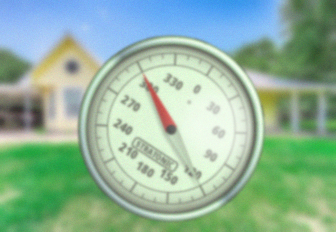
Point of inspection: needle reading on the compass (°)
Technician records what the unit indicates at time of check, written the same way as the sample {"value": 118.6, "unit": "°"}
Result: {"value": 300, "unit": "°"}
